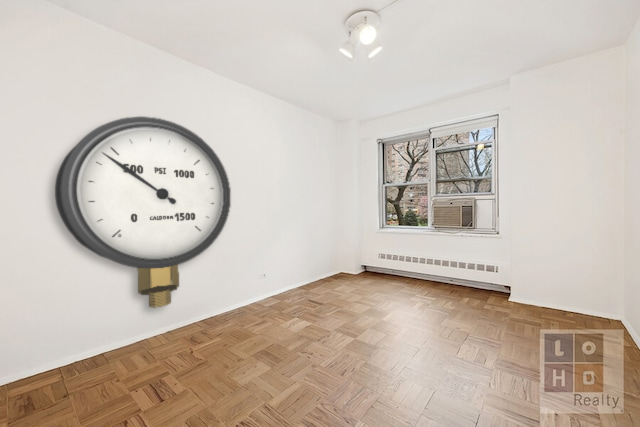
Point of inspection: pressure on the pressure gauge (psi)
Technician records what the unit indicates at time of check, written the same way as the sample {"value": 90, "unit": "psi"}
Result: {"value": 450, "unit": "psi"}
